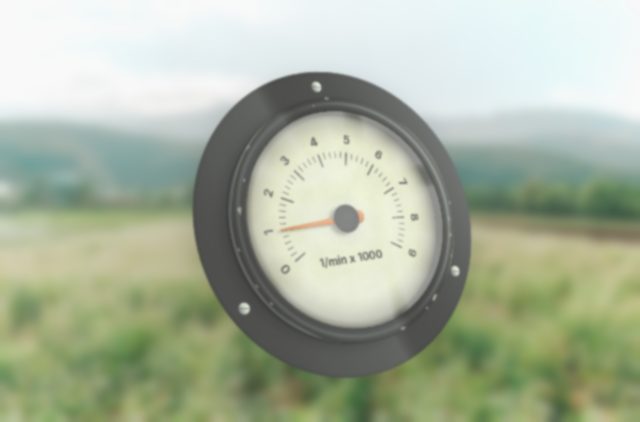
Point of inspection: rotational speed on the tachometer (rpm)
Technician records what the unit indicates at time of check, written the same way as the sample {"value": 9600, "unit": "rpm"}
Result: {"value": 1000, "unit": "rpm"}
